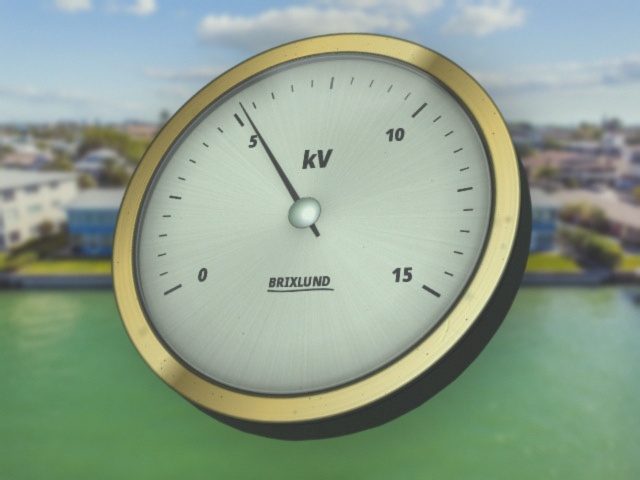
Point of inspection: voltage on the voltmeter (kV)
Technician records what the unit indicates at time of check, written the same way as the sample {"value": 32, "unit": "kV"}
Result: {"value": 5.25, "unit": "kV"}
